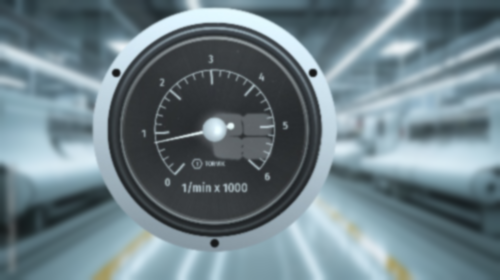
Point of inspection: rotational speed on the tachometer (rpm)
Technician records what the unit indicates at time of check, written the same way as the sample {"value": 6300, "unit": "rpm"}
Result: {"value": 800, "unit": "rpm"}
